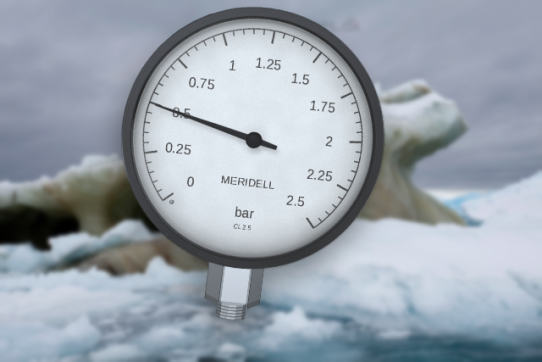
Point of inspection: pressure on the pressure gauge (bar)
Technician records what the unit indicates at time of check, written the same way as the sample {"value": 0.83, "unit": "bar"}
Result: {"value": 0.5, "unit": "bar"}
